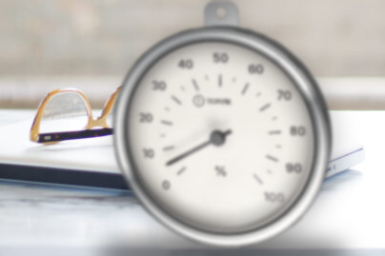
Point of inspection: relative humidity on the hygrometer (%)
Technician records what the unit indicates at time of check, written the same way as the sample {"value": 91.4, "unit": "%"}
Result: {"value": 5, "unit": "%"}
